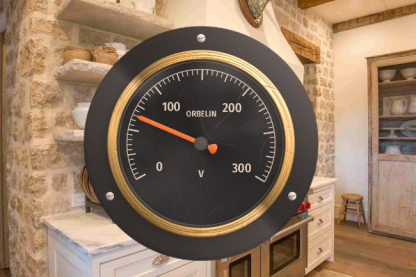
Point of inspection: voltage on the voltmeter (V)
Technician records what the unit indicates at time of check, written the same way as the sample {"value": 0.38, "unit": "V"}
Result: {"value": 65, "unit": "V"}
